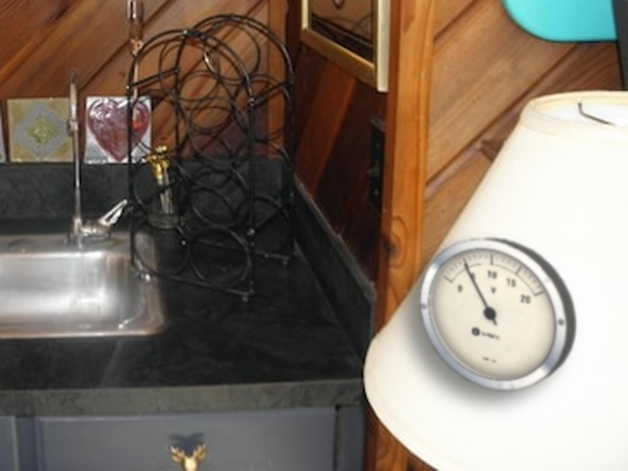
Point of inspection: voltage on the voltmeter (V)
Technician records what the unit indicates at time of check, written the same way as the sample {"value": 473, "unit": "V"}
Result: {"value": 5, "unit": "V"}
